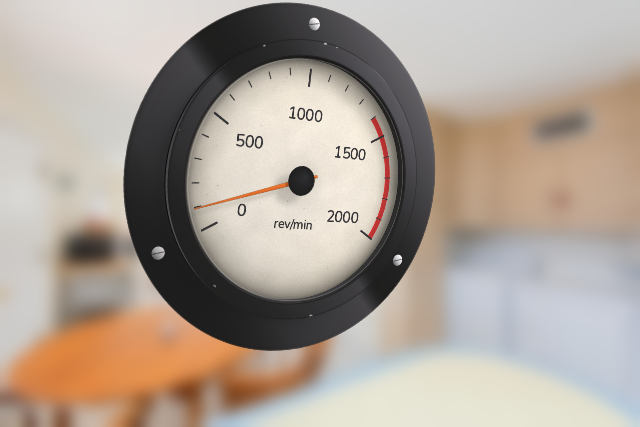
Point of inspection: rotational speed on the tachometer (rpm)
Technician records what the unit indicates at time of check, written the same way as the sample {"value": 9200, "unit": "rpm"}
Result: {"value": 100, "unit": "rpm"}
